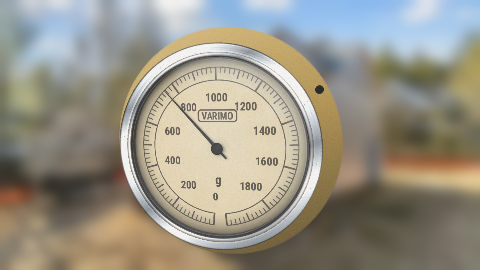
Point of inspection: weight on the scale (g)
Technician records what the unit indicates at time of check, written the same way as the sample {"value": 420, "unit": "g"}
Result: {"value": 760, "unit": "g"}
